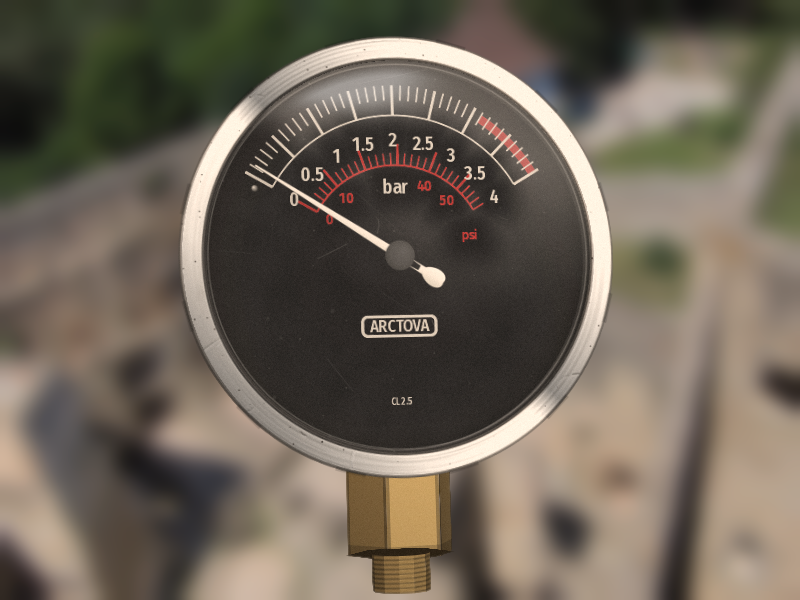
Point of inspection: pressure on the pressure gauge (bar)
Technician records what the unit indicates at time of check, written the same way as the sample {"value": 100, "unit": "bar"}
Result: {"value": 0.1, "unit": "bar"}
